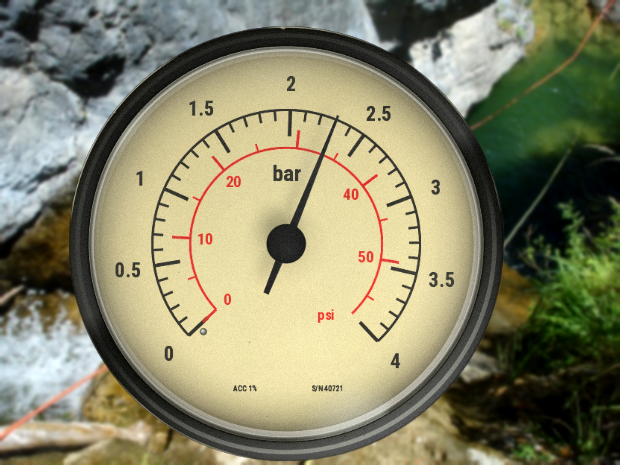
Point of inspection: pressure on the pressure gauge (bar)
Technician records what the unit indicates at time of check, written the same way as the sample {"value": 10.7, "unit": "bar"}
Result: {"value": 2.3, "unit": "bar"}
